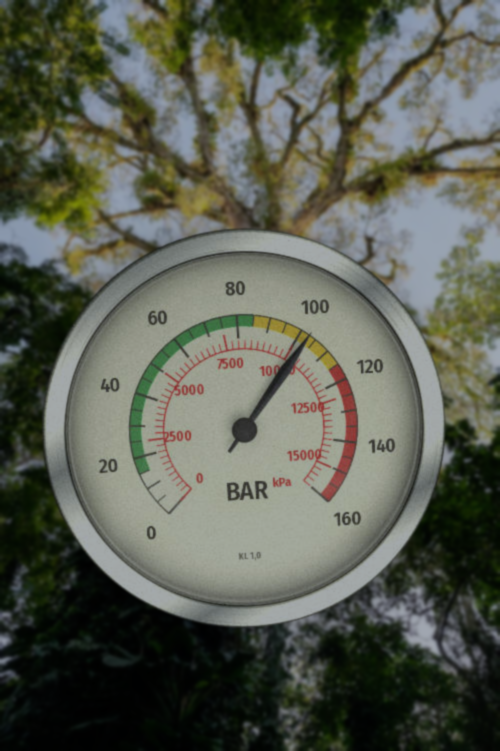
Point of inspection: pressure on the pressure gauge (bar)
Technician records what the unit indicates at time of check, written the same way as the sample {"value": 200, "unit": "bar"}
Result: {"value": 102.5, "unit": "bar"}
